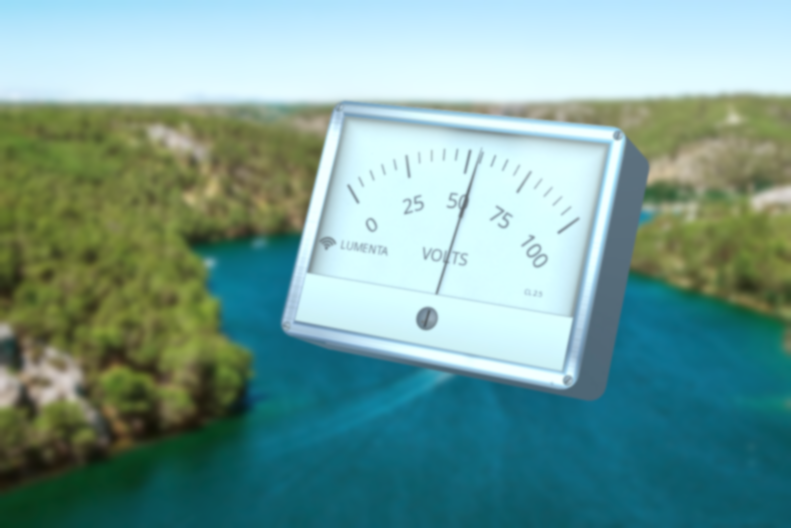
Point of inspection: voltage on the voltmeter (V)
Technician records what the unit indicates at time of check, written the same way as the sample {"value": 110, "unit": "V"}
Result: {"value": 55, "unit": "V"}
